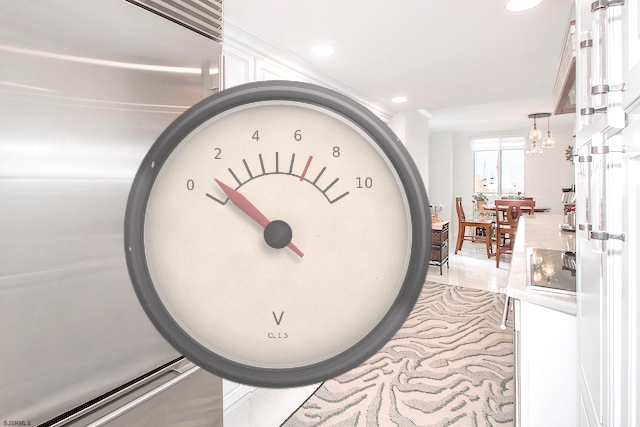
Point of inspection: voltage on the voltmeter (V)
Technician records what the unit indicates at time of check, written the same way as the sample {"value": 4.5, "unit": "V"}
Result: {"value": 1, "unit": "V"}
